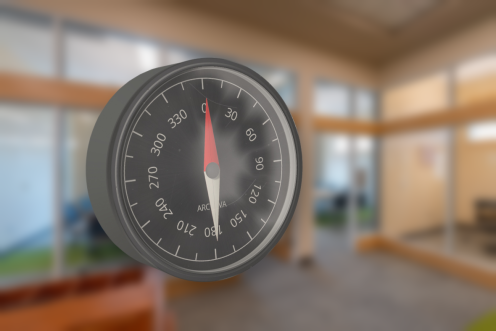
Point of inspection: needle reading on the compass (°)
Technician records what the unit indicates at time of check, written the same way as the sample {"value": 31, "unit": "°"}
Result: {"value": 0, "unit": "°"}
